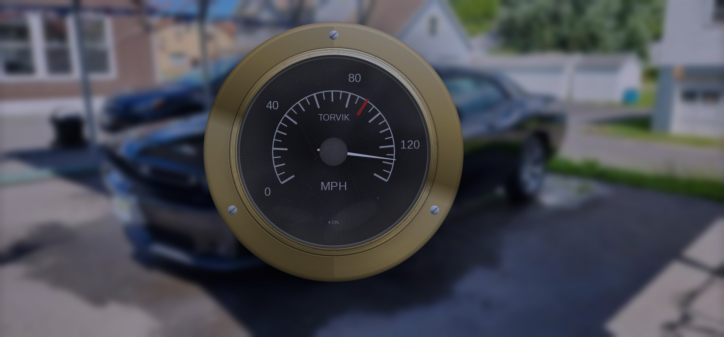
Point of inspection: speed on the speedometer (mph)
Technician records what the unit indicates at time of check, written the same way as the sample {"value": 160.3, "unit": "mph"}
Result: {"value": 127.5, "unit": "mph"}
